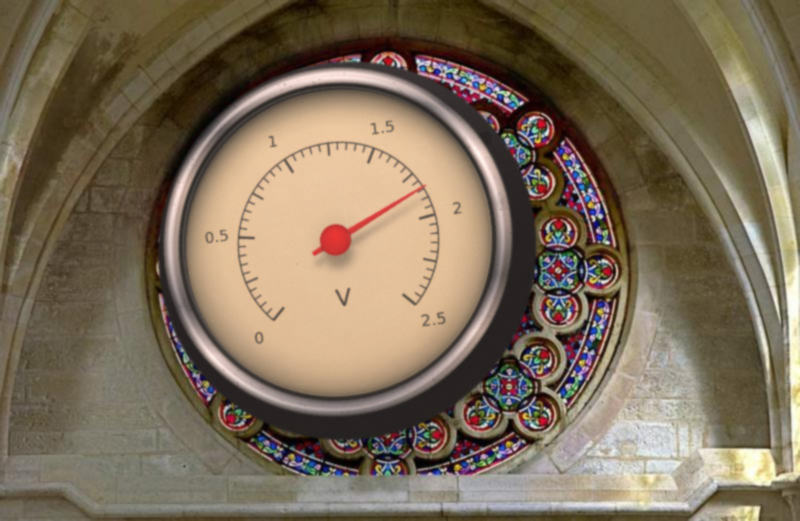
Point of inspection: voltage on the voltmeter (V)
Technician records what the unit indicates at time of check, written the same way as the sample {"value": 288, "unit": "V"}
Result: {"value": 1.85, "unit": "V"}
